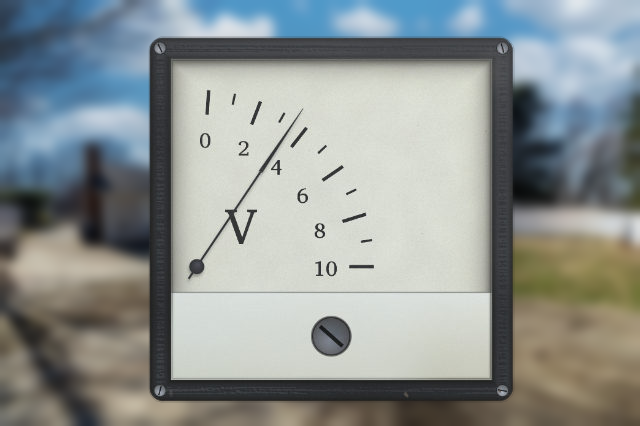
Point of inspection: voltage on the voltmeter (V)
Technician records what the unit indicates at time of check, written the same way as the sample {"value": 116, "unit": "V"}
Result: {"value": 3.5, "unit": "V"}
